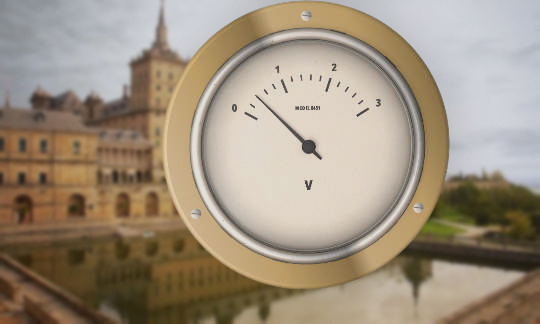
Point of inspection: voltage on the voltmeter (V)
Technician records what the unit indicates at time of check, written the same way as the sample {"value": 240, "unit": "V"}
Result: {"value": 0.4, "unit": "V"}
